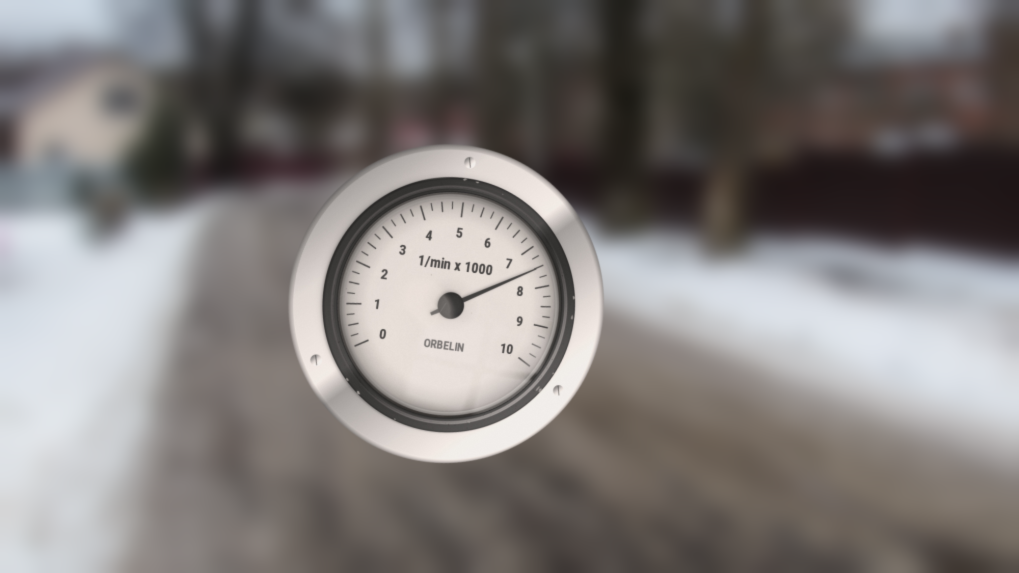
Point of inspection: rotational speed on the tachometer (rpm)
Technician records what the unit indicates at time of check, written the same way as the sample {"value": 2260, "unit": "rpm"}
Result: {"value": 7500, "unit": "rpm"}
